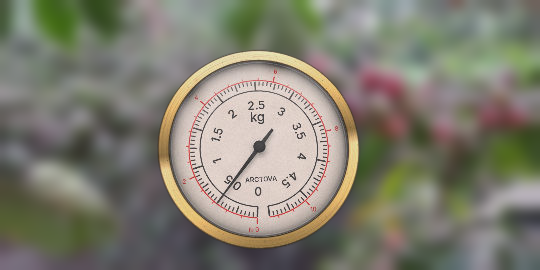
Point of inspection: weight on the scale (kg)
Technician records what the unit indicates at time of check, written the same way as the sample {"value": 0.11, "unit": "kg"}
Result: {"value": 0.5, "unit": "kg"}
